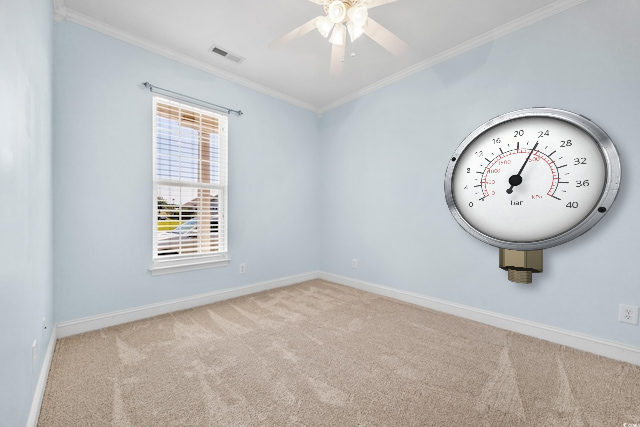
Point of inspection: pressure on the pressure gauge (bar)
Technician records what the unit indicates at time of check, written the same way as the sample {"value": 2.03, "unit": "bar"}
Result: {"value": 24, "unit": "bar"}
